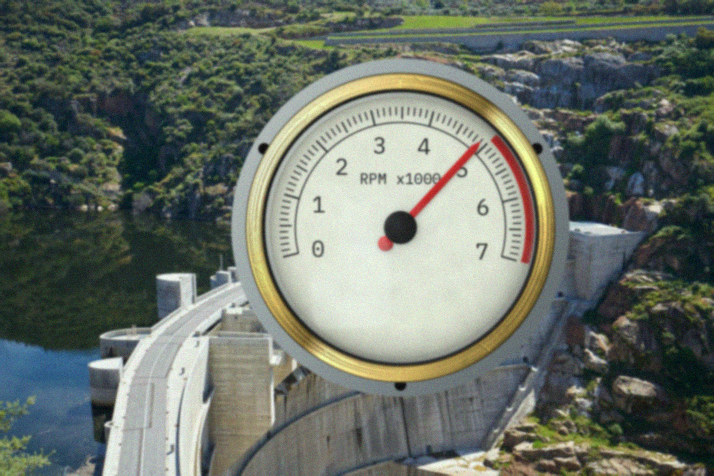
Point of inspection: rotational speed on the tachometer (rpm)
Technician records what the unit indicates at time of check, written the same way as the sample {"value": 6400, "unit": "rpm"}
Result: {"value": 4900, "unit": "rpm"}
